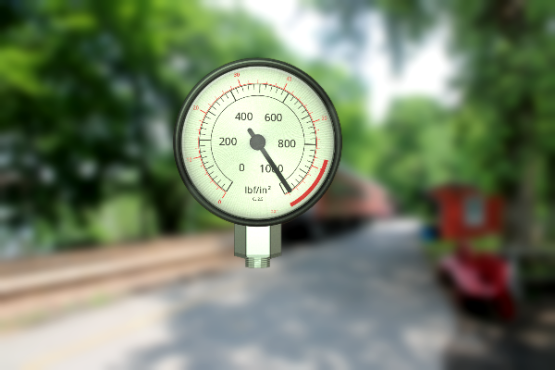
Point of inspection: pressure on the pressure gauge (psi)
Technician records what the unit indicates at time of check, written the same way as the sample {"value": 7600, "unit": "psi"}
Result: {"value": 980, "unit": "psi"}
